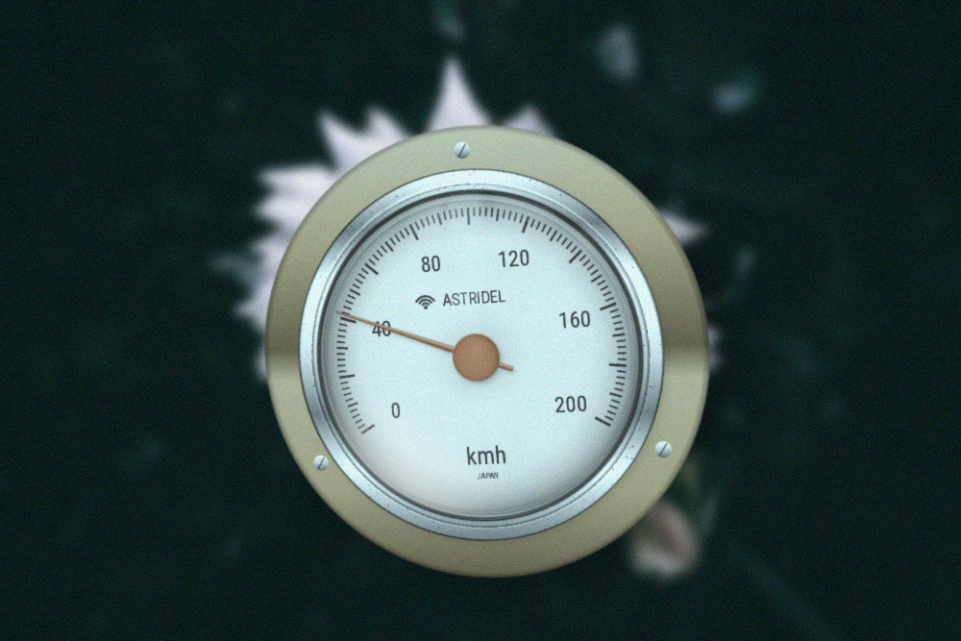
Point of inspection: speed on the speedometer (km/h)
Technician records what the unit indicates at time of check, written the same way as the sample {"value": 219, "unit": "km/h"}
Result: {"value": 42, "unit": "km/h"}
